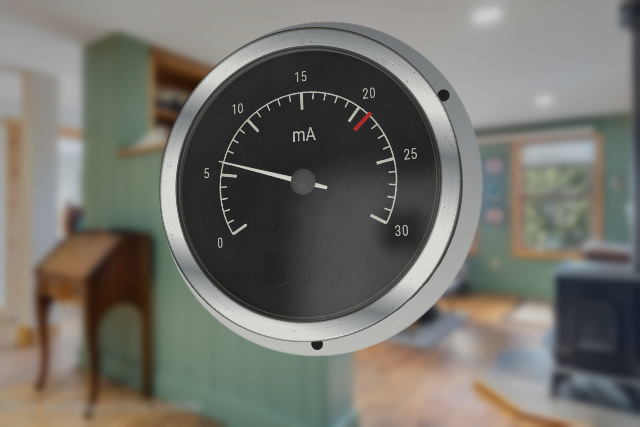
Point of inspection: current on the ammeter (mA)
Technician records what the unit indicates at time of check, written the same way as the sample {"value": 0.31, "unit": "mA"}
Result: {"value": 6, "unit": "mA"}
